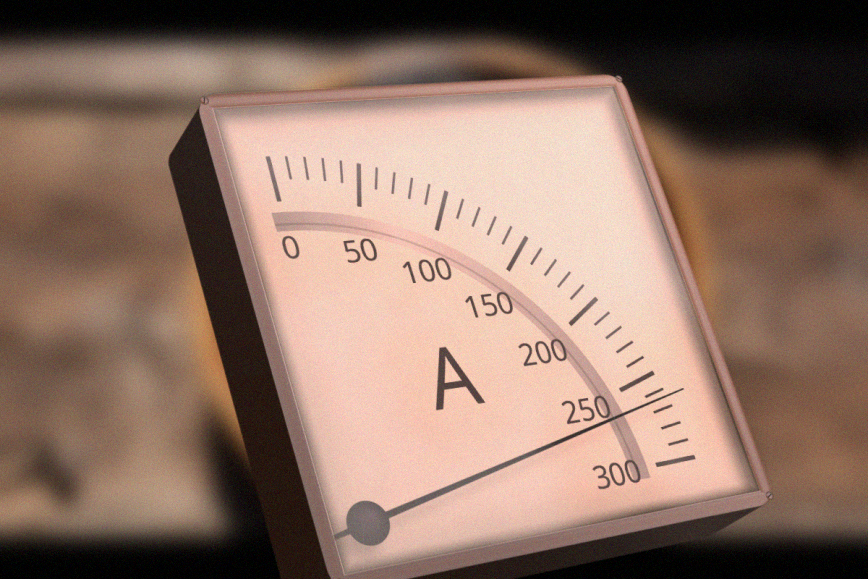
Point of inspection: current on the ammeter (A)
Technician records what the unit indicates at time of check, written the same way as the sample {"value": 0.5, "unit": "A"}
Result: {"value": 265, "unit": "A"}
